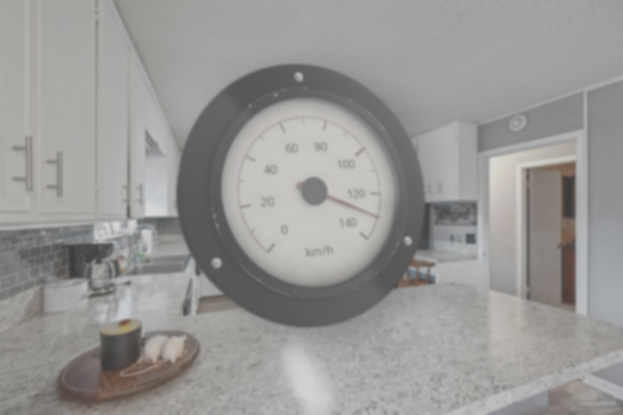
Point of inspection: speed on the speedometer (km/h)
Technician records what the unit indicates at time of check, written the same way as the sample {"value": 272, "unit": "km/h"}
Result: {"value": 130, "unit": "km/h"}
